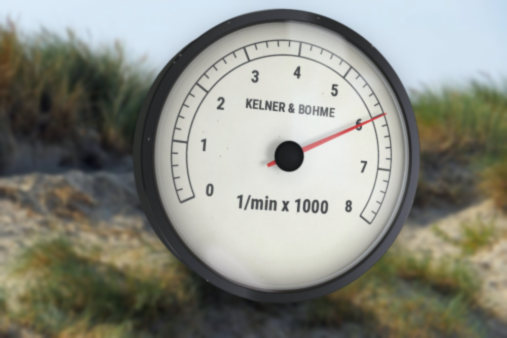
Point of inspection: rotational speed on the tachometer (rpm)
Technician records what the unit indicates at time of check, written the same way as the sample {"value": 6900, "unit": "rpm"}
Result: {"value": 6000, "unit": "rpm"}
